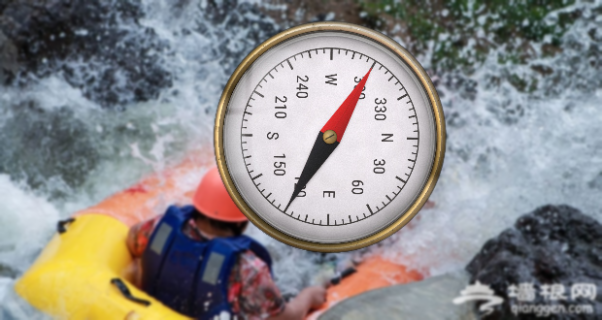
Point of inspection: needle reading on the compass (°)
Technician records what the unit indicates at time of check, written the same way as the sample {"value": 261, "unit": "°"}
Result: {"value": 300, "unit": "°"}
